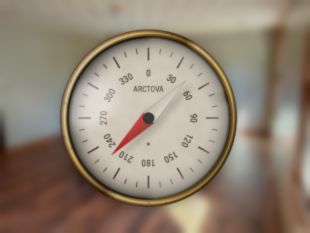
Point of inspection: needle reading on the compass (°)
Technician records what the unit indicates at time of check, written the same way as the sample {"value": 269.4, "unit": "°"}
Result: {"value": 225, "unit": "°"}
